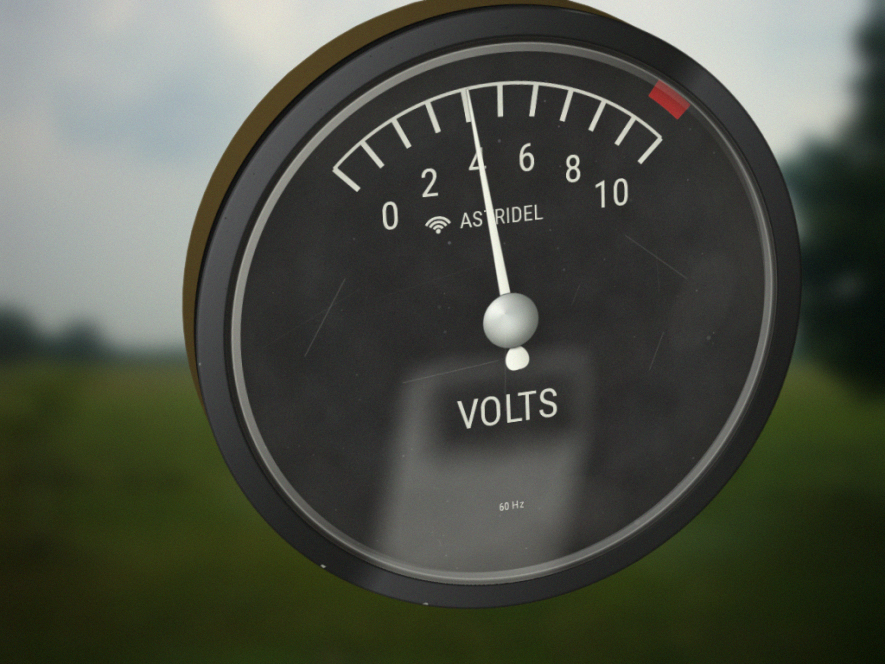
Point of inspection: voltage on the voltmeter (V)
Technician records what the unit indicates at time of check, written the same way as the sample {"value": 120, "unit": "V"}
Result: {"value": 4, "unit": "V"}
